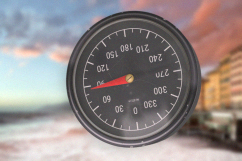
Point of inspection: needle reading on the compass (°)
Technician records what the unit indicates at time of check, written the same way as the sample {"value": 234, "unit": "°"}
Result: {"value": 85, "unit": "°"}
